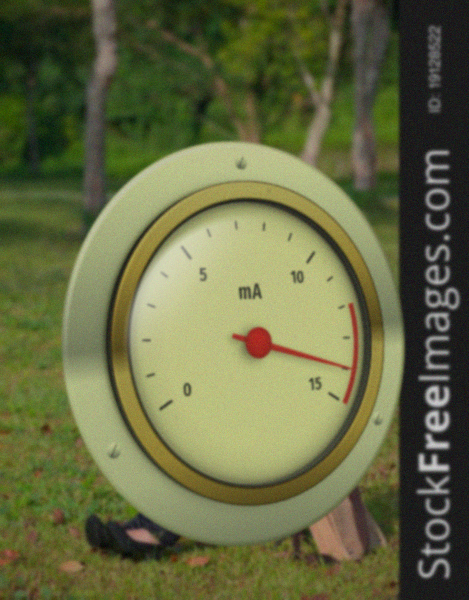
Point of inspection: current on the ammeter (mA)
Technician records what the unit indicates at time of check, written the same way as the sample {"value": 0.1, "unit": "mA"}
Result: {"value": 14, "unit": "mA"}
